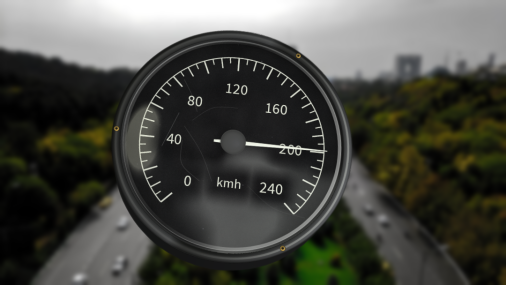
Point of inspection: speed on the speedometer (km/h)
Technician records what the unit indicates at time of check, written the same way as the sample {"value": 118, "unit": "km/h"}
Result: {"value": 200, "unit": "km/h"}
